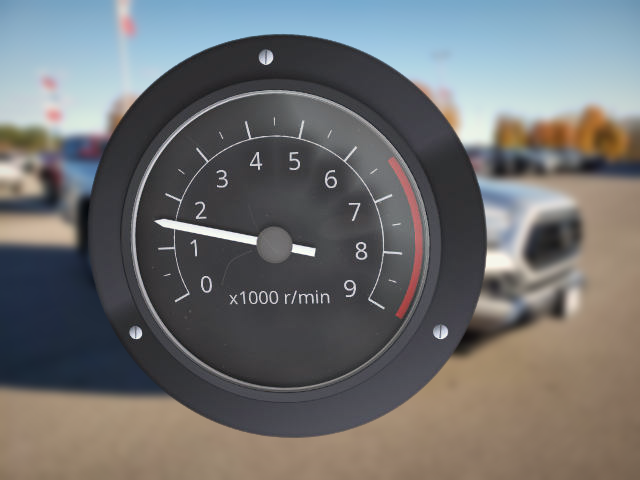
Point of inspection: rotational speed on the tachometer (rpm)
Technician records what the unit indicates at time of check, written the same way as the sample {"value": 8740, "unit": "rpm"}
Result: {"value": 1500, "unit": "rpm"}
